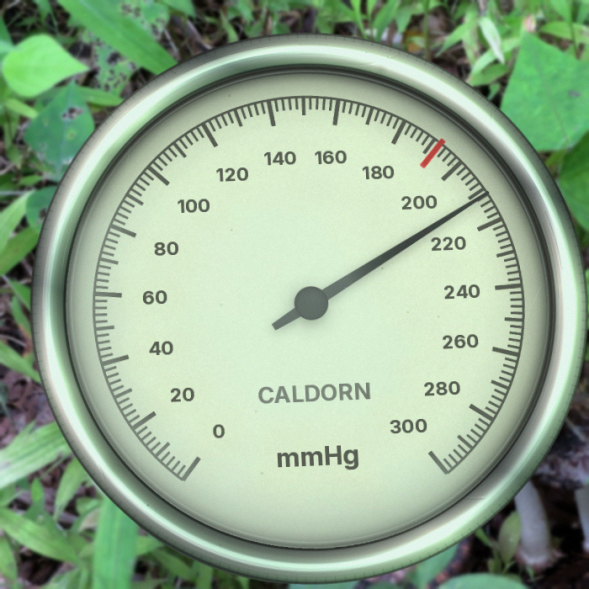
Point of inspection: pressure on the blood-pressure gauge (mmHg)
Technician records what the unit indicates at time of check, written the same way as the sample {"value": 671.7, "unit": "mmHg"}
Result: {"value": 212, "unit": "mmHg"}
